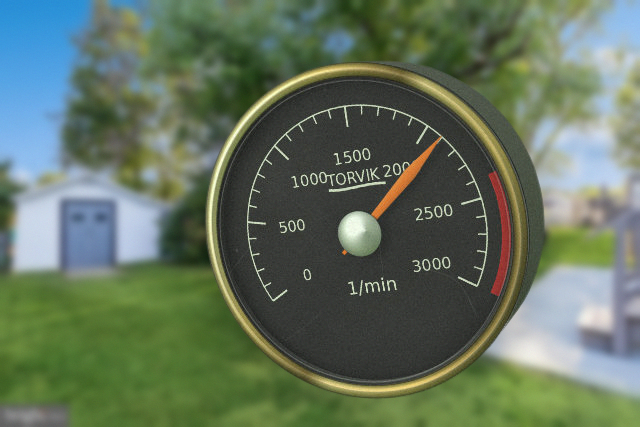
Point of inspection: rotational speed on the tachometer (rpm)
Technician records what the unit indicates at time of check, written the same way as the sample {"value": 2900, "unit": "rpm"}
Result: {"value": 2100, "unit": "rpm"}
